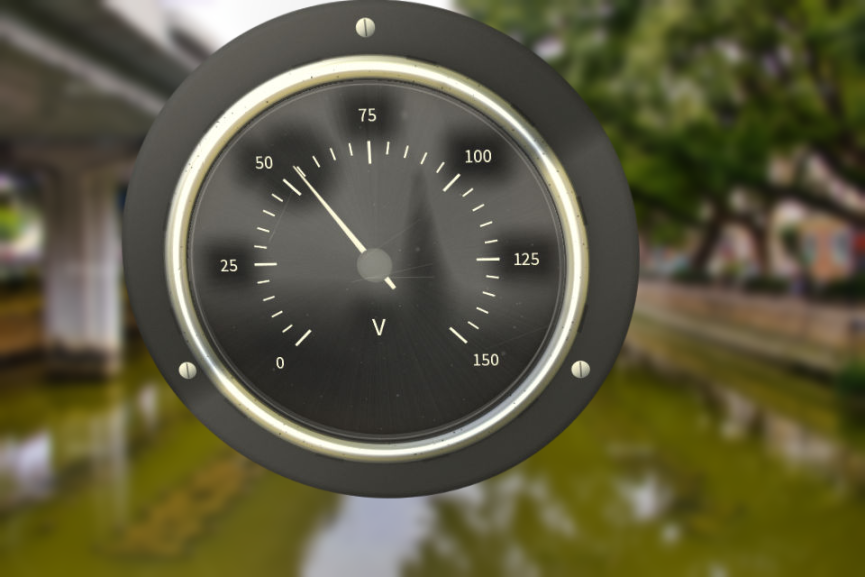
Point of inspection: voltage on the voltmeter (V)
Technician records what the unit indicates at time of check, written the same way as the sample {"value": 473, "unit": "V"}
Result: {"value": 55, "unit": "V"}
